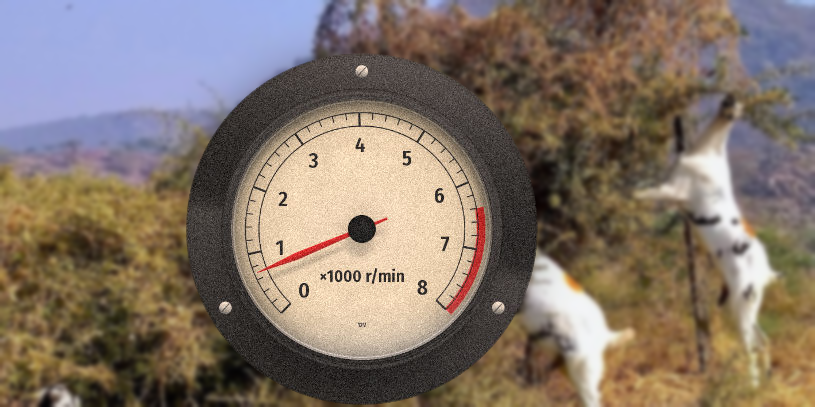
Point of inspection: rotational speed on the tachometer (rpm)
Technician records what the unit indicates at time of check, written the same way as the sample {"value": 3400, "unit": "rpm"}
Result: {"value": 700, "unit": "rpm"}
